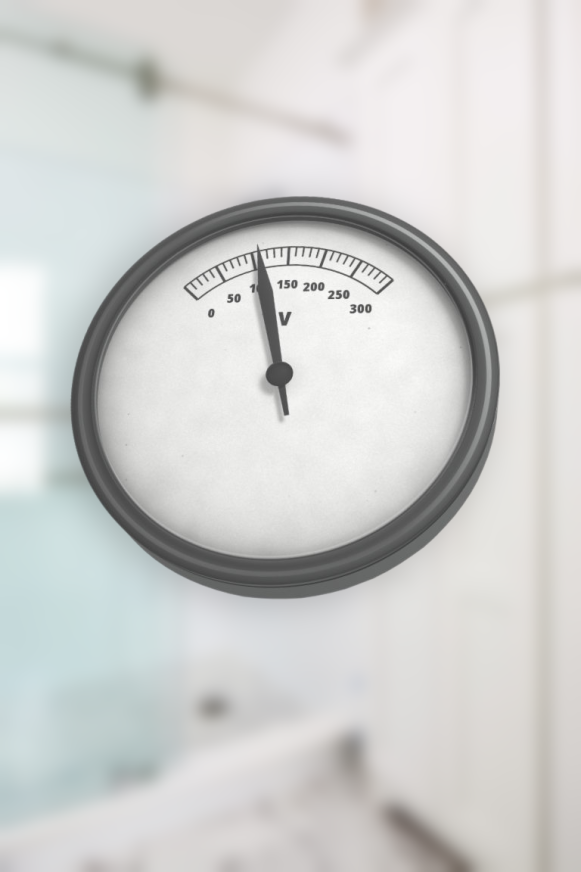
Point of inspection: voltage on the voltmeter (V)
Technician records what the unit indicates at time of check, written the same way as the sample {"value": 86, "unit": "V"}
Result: {"value": 110, "unit": "V"}
